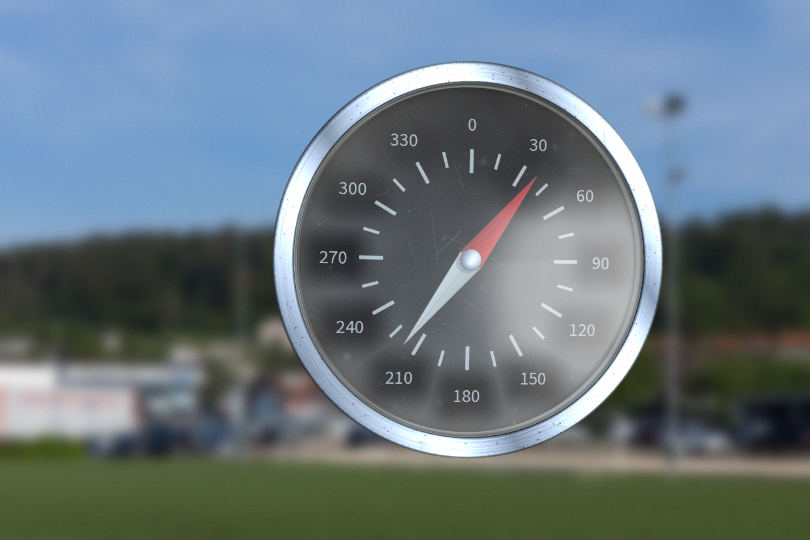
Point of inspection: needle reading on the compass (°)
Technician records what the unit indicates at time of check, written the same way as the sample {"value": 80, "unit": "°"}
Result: {"value": 37.5, "unit": "°"}
